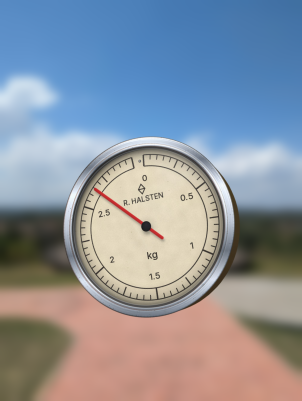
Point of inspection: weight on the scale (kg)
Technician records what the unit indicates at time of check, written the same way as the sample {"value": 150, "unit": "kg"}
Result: {"value": 2.65, "unit": "kg"}
